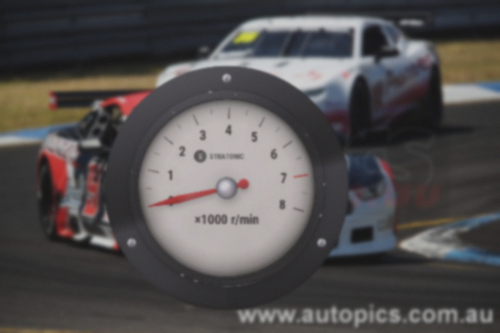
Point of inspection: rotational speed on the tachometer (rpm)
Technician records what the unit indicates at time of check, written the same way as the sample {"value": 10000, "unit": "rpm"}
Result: {"value": 0, "unit": "rpm"}
